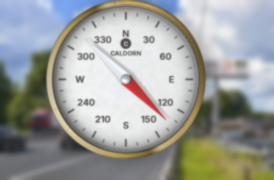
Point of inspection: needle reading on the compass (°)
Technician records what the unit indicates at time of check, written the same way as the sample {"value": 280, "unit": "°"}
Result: {"value": 135, "unit": "°"}
